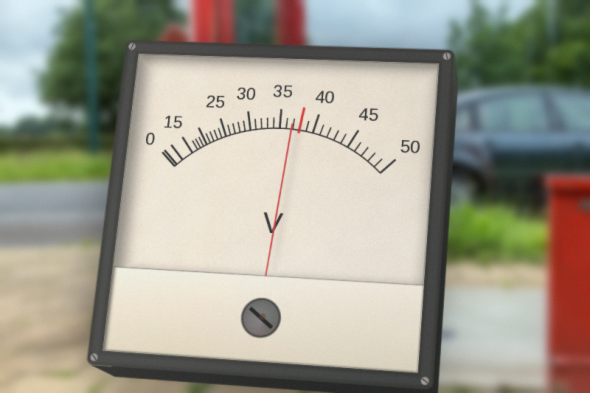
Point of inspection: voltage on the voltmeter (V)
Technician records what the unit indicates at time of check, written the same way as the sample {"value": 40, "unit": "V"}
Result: {"value": 37, "unit": "V"}
